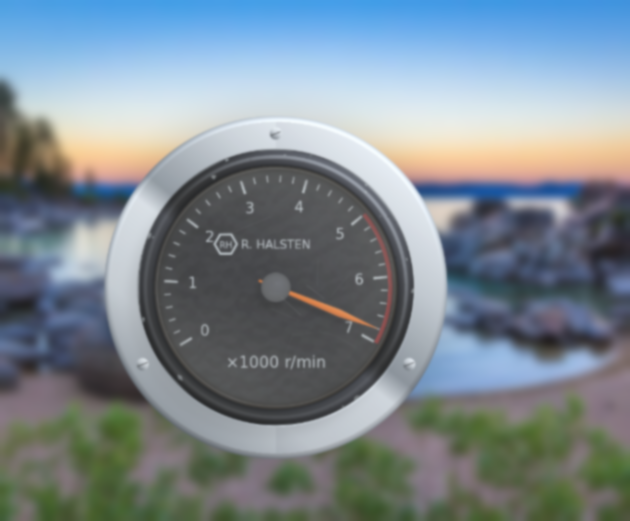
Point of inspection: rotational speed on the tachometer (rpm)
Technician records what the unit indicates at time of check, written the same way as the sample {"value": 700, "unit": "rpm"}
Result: {"value": 6800, "unit": "rpm"}
